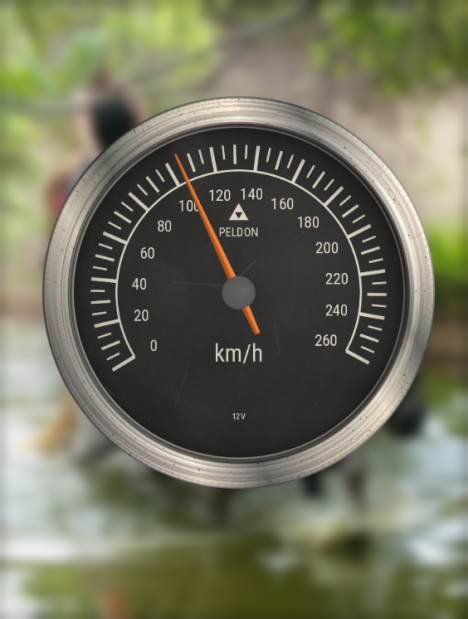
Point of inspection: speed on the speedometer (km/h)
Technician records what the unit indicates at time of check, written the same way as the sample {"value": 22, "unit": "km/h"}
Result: {"value": 105, "unit": "km/h"}
